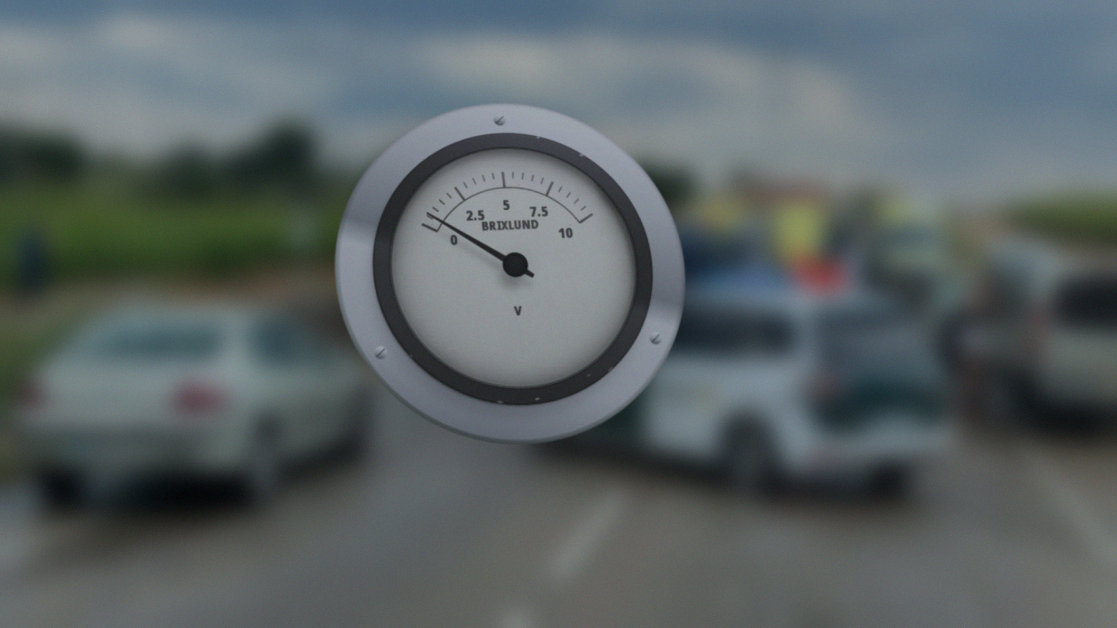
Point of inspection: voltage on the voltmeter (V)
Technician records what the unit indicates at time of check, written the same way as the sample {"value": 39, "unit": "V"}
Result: {"value": 0.5, "unit": "V"}
